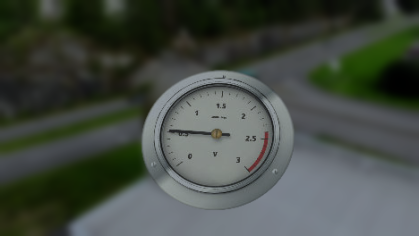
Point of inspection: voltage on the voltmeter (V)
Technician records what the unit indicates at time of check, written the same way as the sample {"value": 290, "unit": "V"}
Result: {"value": 0.5, "unit": "V"}
